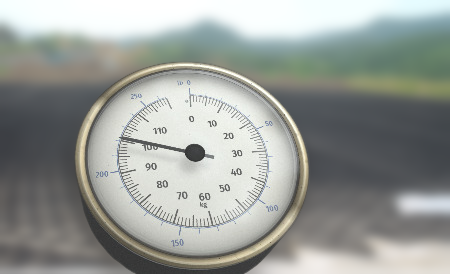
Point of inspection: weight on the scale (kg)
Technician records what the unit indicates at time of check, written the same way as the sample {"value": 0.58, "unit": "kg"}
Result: {"value": 100, "unit": "kg"}
